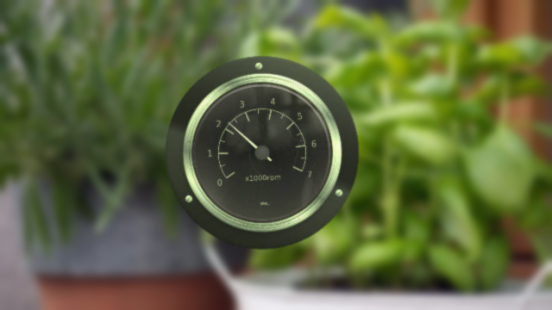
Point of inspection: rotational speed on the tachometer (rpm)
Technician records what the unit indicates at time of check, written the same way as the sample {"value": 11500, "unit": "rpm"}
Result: {"value": 2250, "unit": "rpm"}
